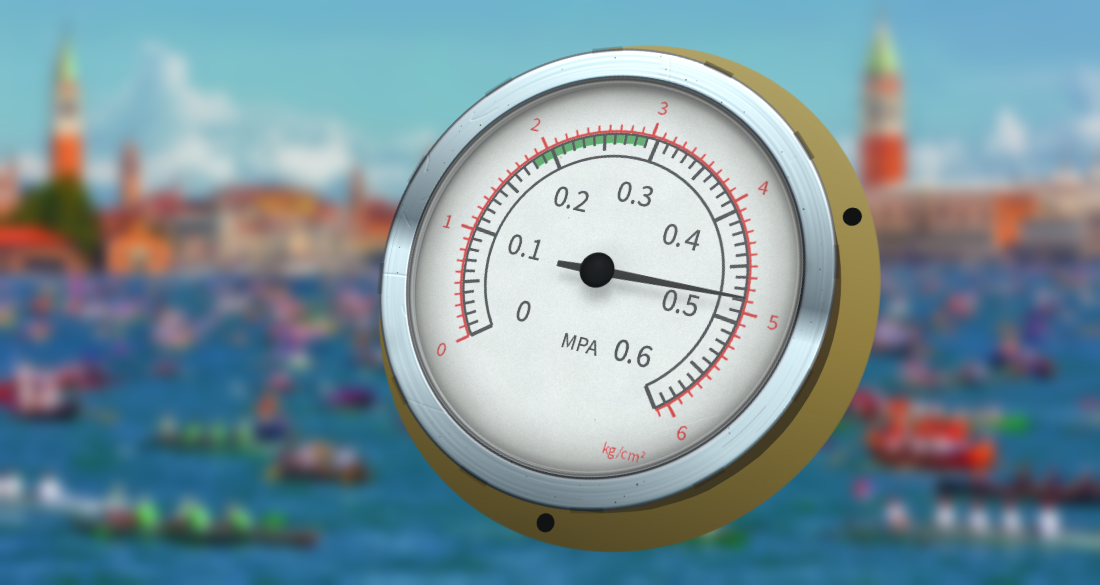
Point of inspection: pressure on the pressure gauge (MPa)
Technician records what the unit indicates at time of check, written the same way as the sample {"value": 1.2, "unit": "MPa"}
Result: {"value": 0.48, "unit": "MPa"}
